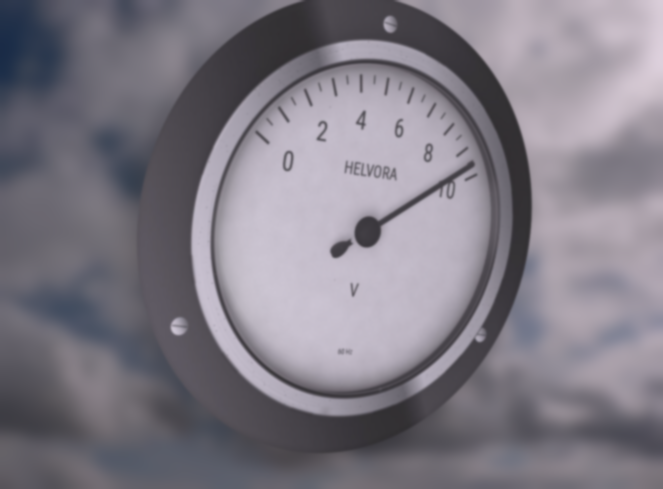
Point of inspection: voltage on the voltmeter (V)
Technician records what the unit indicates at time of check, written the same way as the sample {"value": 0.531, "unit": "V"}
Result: {"value": 9.5, "unit": "V"}
